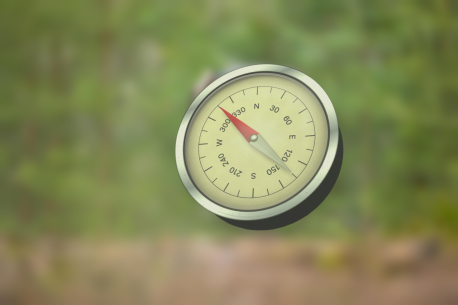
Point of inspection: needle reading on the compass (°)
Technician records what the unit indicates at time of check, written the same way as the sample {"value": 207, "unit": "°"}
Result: {"value": 315, "unit": "°"}
